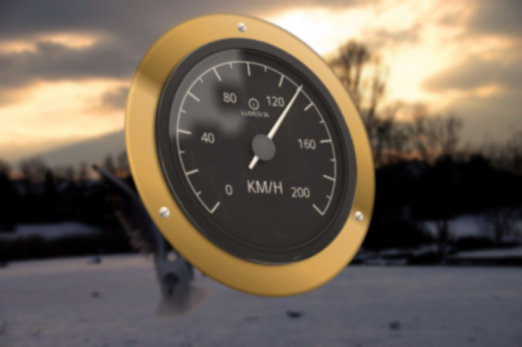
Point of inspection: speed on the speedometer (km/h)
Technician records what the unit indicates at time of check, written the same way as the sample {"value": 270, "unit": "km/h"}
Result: {"value": 130, "unit": "km/h"}
